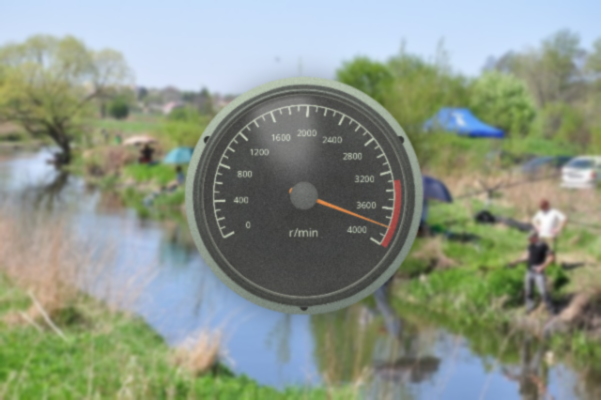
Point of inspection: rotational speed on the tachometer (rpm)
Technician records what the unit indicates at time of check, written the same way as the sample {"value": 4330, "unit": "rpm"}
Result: {"value": 3800, "unit": "rpm"}
